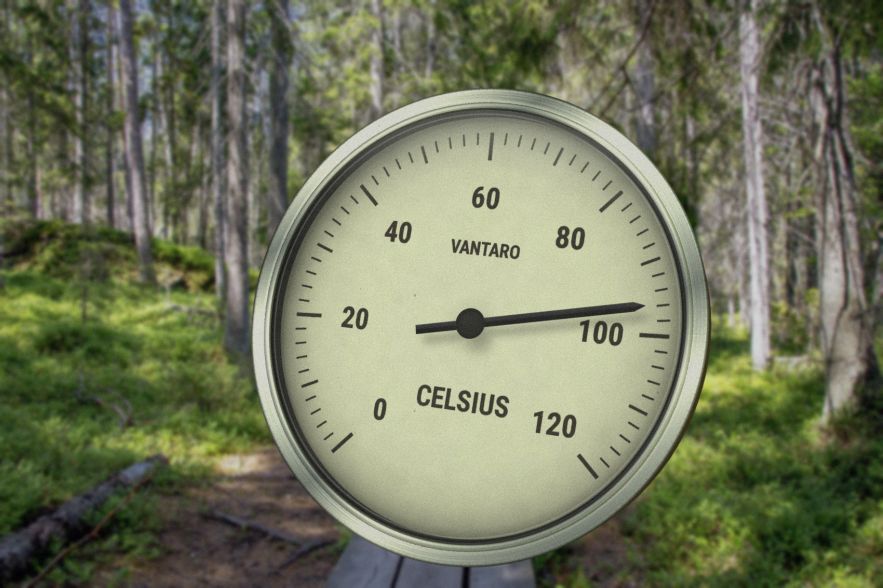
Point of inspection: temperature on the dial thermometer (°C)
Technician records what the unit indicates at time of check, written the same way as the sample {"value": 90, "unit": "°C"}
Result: {"value": 96, "unit": "°C"}
